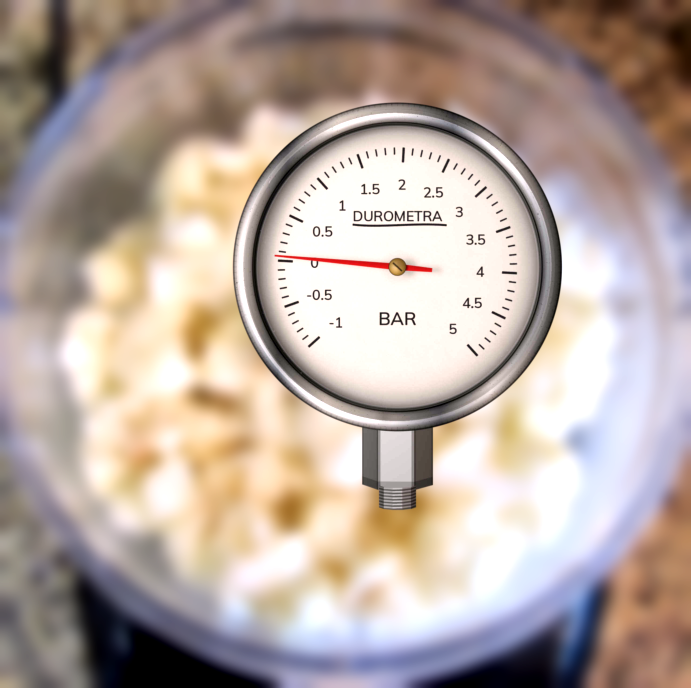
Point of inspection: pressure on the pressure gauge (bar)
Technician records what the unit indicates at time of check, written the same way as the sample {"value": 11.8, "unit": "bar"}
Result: {"value": 0.05, "unit": "bar"}
